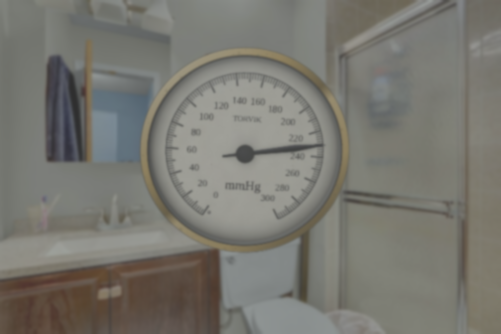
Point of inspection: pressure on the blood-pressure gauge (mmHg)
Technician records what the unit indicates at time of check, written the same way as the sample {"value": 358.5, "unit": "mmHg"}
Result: {"value": 230, "unit": "mmHg"}
